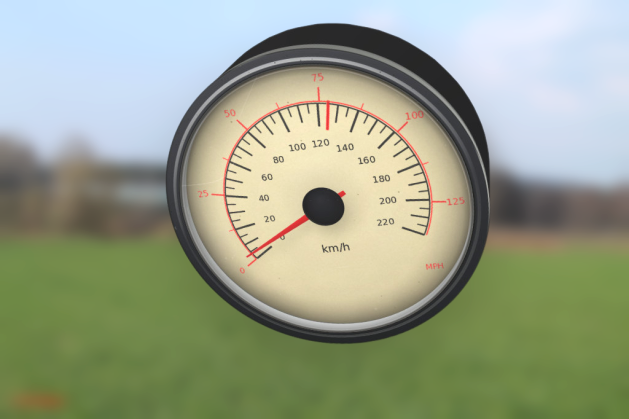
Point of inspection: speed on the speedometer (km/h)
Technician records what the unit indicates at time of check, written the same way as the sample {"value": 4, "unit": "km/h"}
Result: {"value": 5, "unit": "km/h"}
